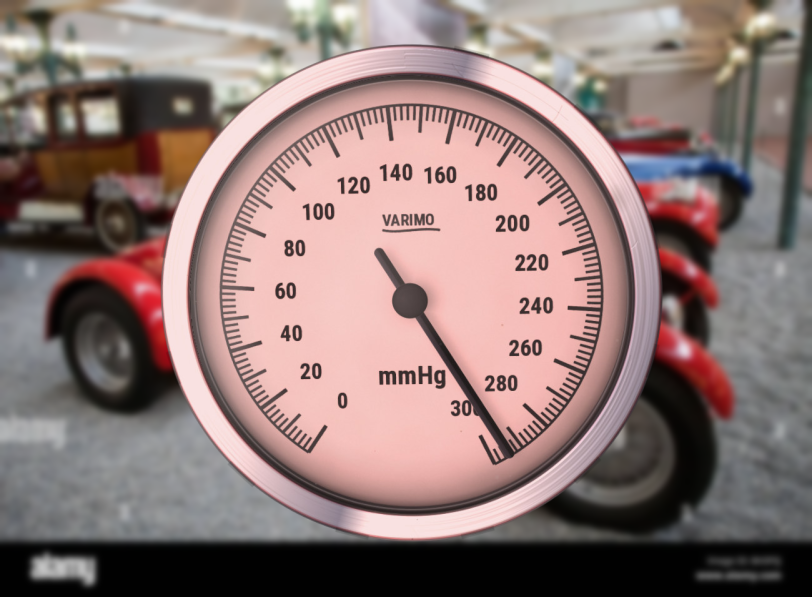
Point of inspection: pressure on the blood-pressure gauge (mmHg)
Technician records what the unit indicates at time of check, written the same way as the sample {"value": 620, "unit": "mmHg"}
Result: {"value": 294, "unit": "mmHg"}
